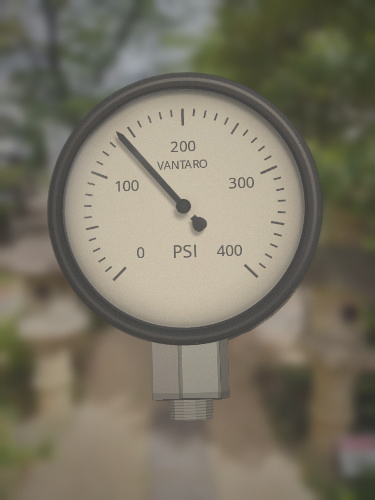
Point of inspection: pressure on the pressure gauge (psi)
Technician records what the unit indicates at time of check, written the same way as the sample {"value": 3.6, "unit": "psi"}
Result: {"value": 140, "unit": "psi"}
